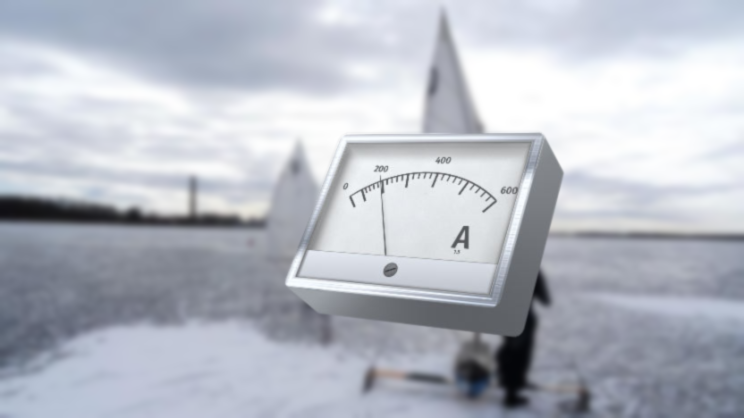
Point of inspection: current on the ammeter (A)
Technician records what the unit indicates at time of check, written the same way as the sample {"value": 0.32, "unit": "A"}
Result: {"value": 200, "unit": "A"}
